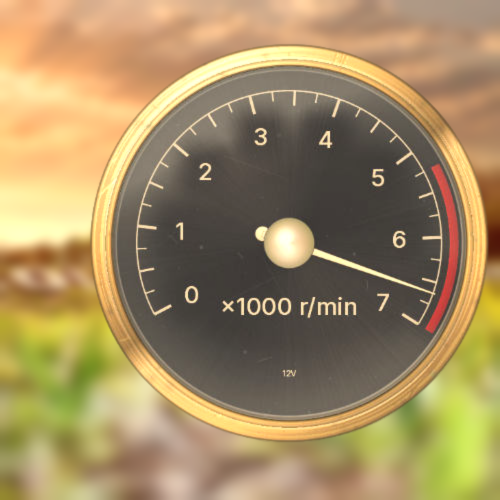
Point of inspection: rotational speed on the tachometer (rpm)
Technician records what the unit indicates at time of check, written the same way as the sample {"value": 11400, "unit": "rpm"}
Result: {"value": 6625, "unit": "rpm"}
